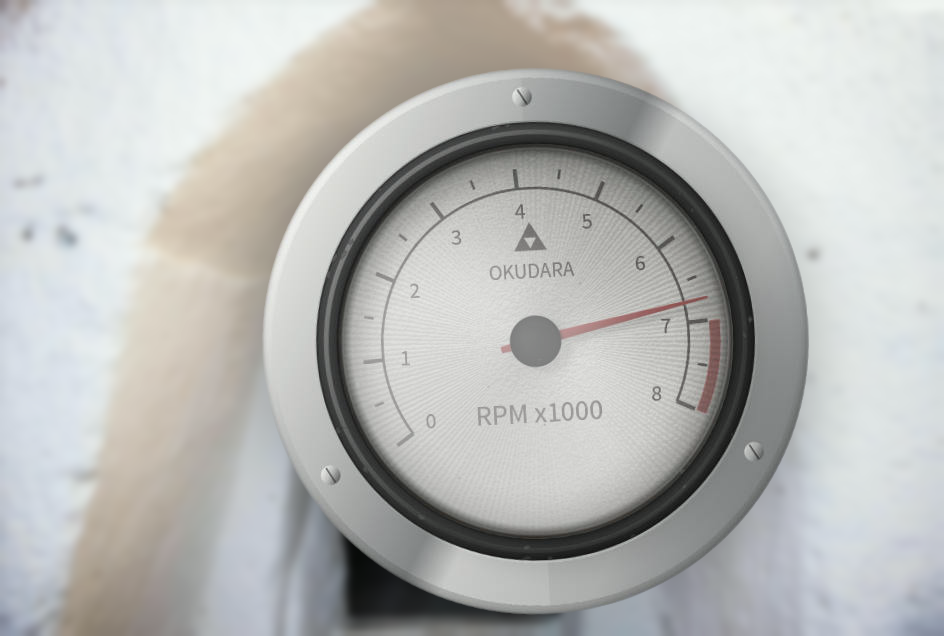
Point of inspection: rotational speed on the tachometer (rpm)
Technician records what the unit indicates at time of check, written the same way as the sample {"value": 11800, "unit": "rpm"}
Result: {"value": 6750, "unit": "rpm"}
